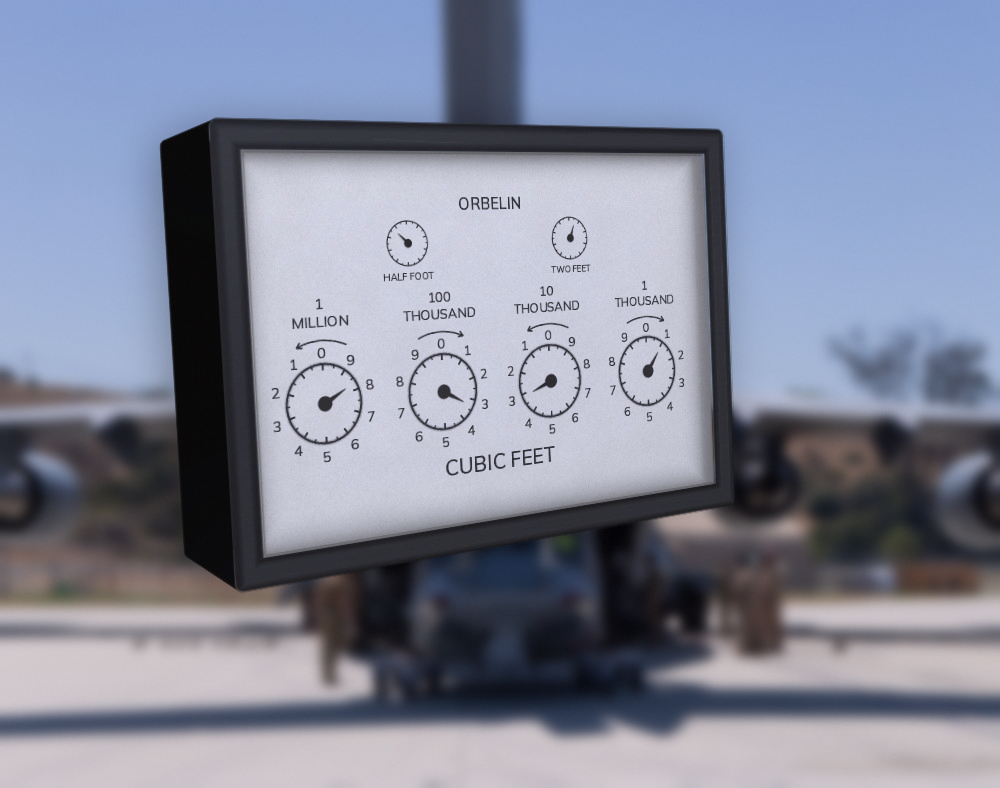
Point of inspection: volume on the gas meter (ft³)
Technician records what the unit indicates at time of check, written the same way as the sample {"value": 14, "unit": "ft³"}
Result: {"value": 833100, "unit": "ft³"}
